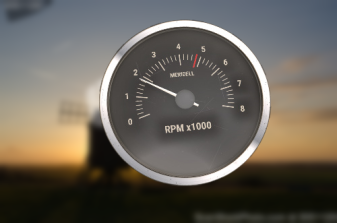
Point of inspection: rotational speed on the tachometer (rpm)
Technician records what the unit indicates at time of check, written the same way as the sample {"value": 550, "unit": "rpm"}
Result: {"value": 1800, "unit": "rpm"}
